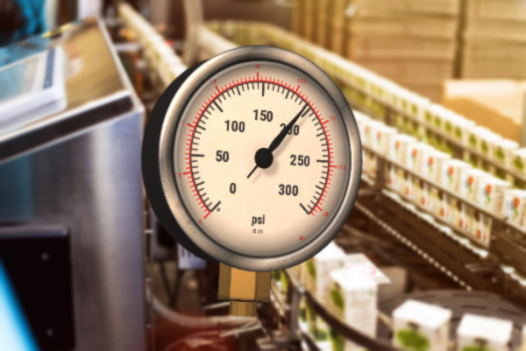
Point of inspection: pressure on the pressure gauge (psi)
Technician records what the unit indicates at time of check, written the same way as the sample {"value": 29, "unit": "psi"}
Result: {"value": 195, "unit": "psi"}
